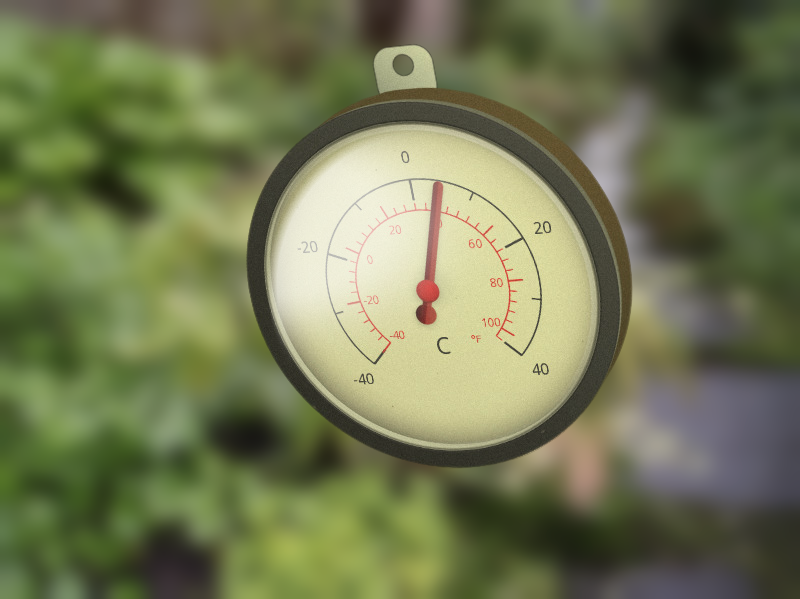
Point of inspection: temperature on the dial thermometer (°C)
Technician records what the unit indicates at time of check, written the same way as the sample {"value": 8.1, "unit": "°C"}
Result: {"value": 5, "unit": "°C"}
